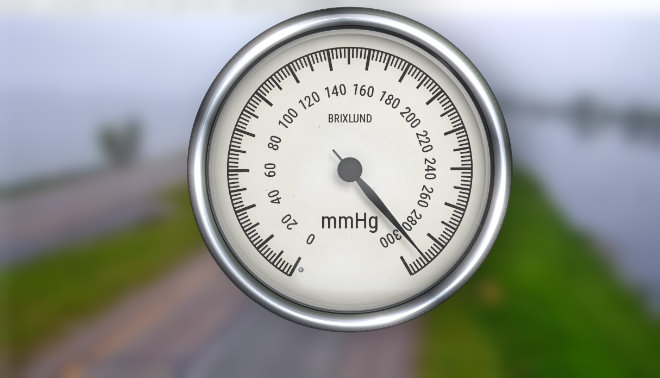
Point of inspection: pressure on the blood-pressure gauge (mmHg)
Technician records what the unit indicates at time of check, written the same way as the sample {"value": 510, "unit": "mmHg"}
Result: {"value": 290, "unit": "mmHg"}
